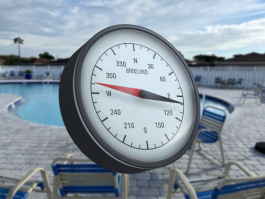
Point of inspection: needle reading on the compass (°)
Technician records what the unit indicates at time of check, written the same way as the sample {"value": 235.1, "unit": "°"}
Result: {"value": 280, "unit": "°"}
